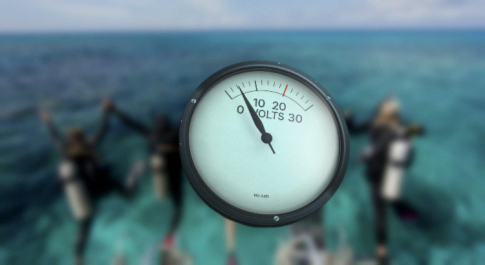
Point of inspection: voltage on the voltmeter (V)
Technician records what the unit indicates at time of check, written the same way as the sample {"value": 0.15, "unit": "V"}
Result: {"value": 4, "unit": "V"}
